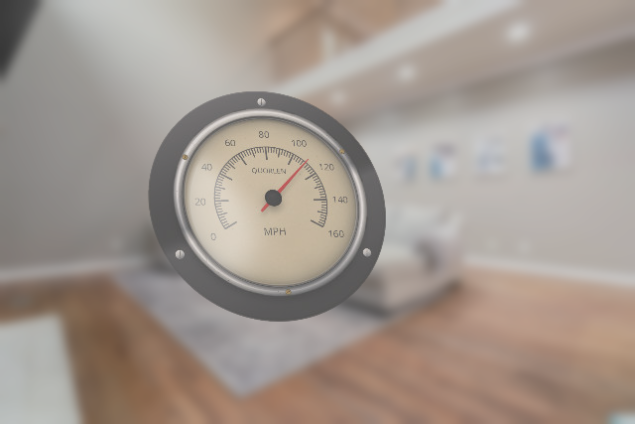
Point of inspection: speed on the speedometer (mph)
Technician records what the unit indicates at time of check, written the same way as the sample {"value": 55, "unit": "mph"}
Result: {"value": 110, "unit": "mph"}
